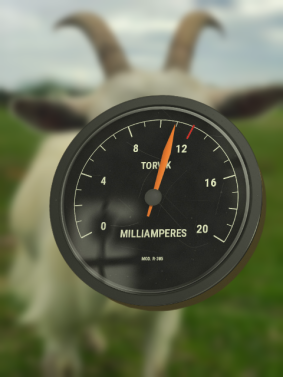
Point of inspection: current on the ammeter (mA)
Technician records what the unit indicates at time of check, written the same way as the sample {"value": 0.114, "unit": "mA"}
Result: {"value": 11, "unit": "mA"}
